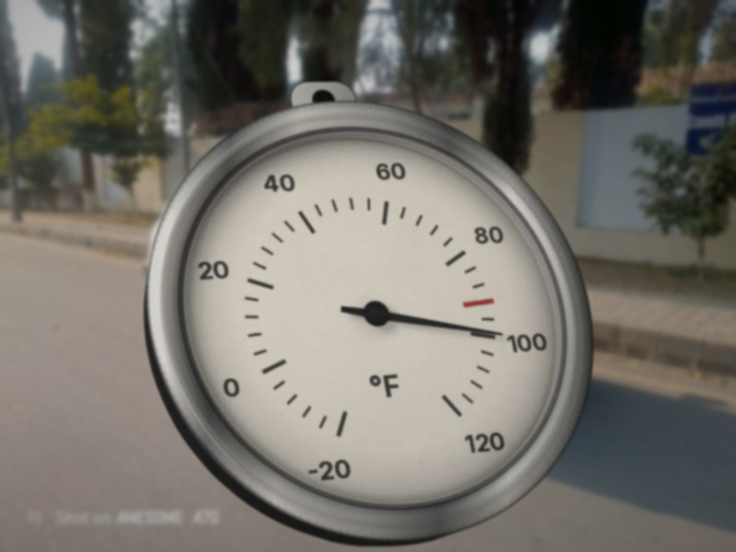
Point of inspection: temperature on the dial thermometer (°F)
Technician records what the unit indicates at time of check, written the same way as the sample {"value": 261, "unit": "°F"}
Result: {"value": 100, "unit": "°F"}
